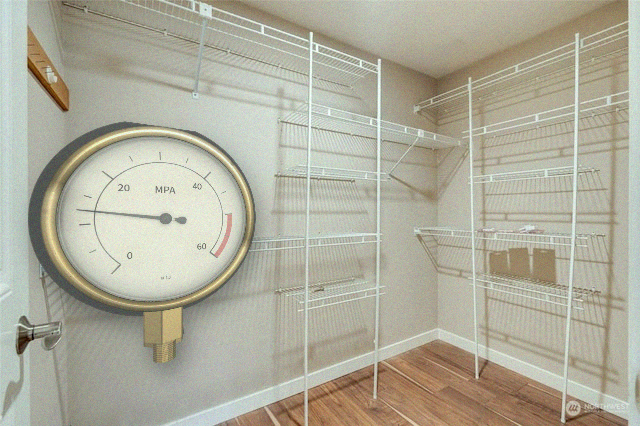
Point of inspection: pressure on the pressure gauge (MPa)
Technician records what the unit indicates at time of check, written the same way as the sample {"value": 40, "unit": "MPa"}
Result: {"value": 12.5, "unit": "MPa"}
